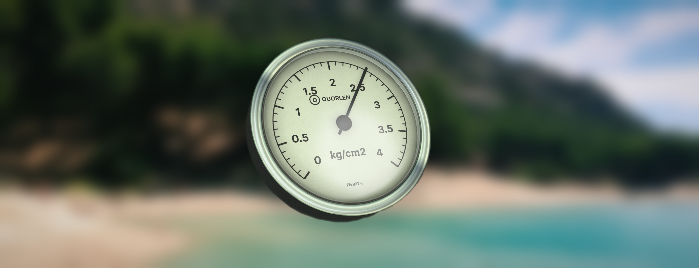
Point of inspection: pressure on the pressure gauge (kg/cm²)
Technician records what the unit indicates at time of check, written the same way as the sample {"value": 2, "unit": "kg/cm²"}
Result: {"value": 2.5, "unit": "kg/cm²"}
